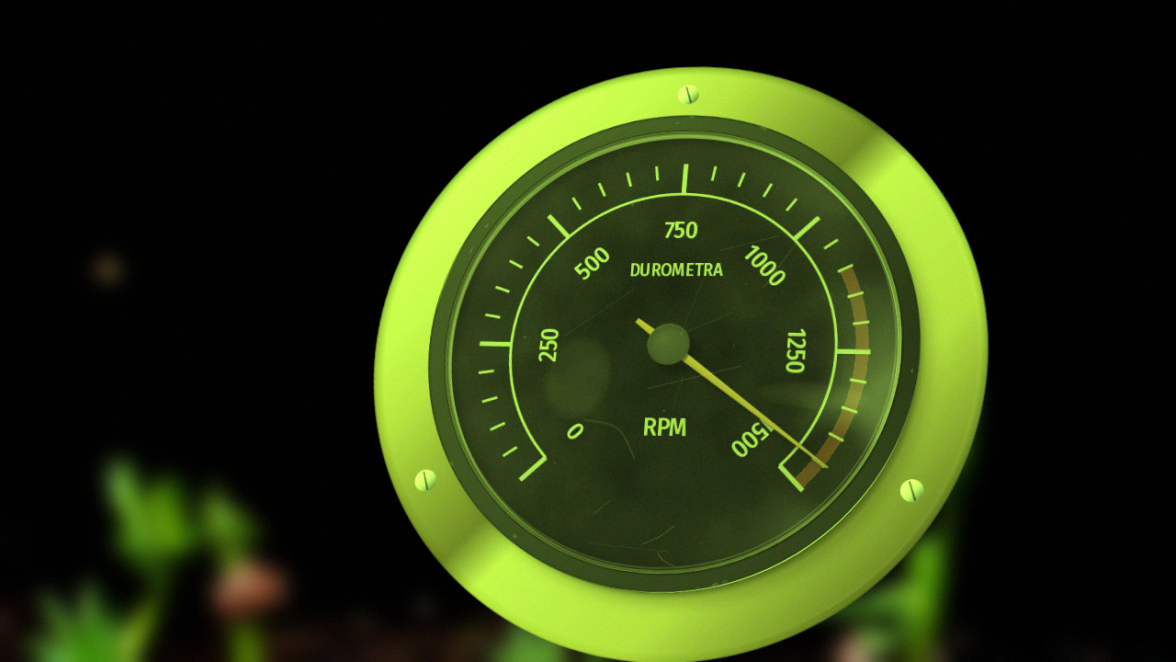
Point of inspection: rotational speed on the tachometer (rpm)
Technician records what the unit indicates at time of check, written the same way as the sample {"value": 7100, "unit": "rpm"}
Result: {"value": 1450, "unit": "rpm"}
